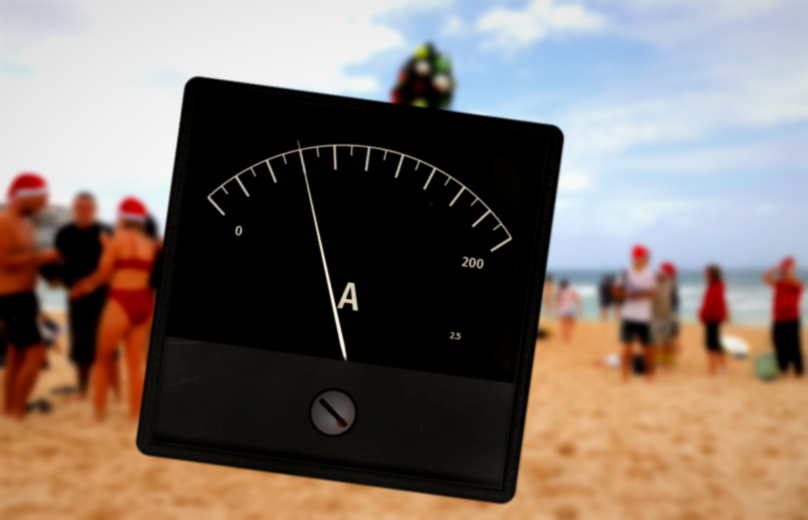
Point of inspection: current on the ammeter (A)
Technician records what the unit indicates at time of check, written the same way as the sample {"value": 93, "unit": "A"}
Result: {"value": 60, "unit": "A"}
